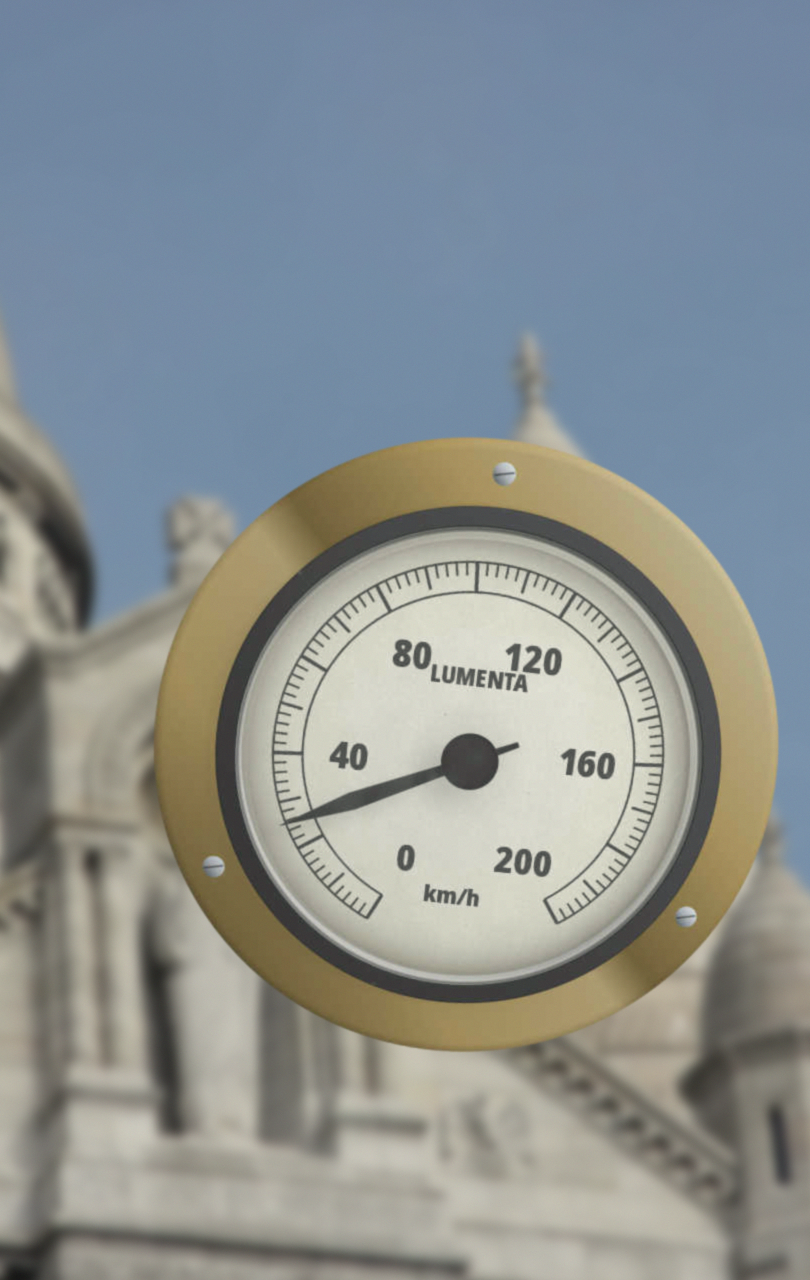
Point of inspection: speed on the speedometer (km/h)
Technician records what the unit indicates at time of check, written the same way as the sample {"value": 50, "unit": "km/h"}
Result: {"value": 26, "unit": "km/h"}
